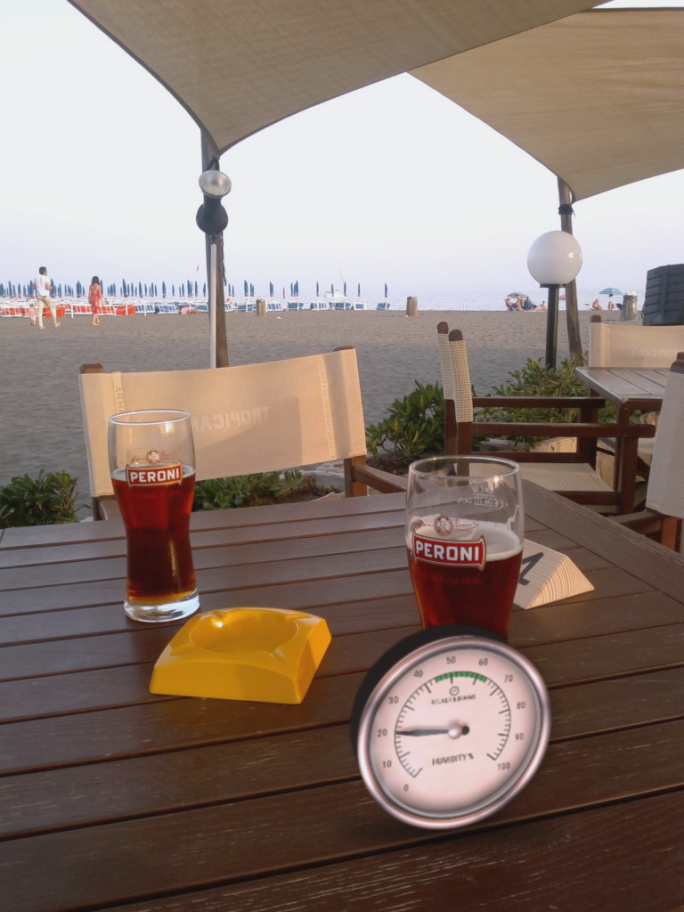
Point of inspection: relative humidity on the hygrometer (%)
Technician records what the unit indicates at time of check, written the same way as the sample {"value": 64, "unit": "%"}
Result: {"value": 20, "unit": "%"}
